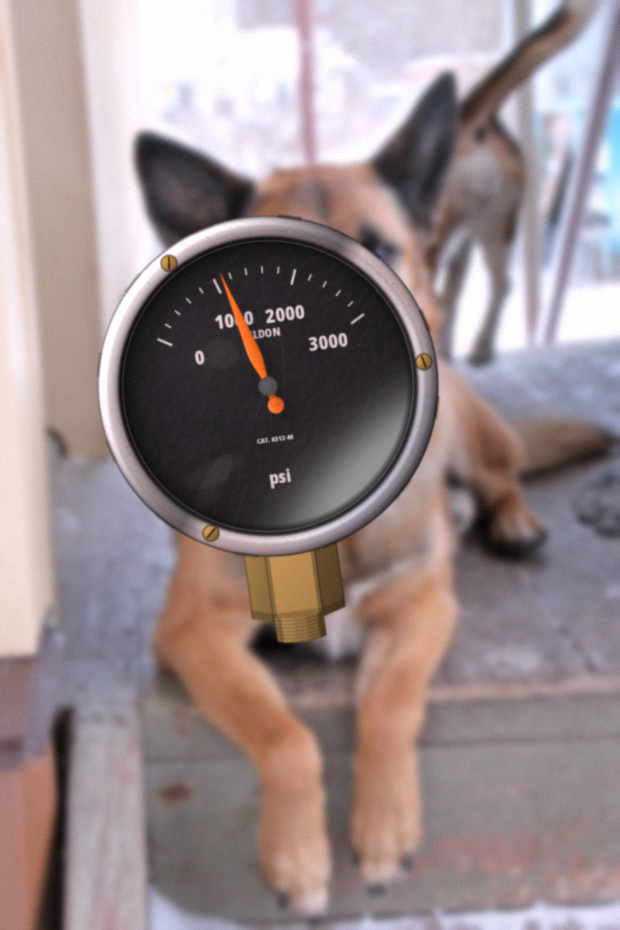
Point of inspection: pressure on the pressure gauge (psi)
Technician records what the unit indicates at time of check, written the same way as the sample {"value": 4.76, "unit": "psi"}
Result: {"value": 1100, "unit": "psi"}
